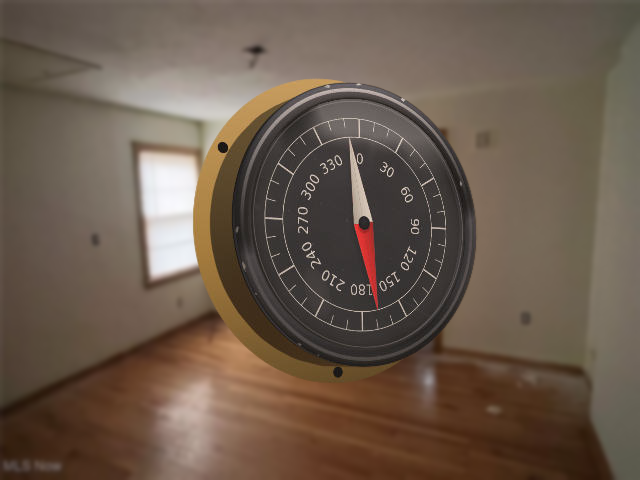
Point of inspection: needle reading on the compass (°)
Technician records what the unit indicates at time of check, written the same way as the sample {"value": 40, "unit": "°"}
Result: {"value": 170, "unit": "°"}
